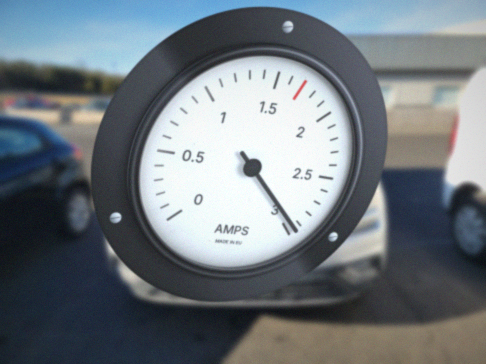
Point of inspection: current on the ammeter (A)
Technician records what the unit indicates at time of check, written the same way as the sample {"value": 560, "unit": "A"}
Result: {"value": 2.95, "unit": "A"}
